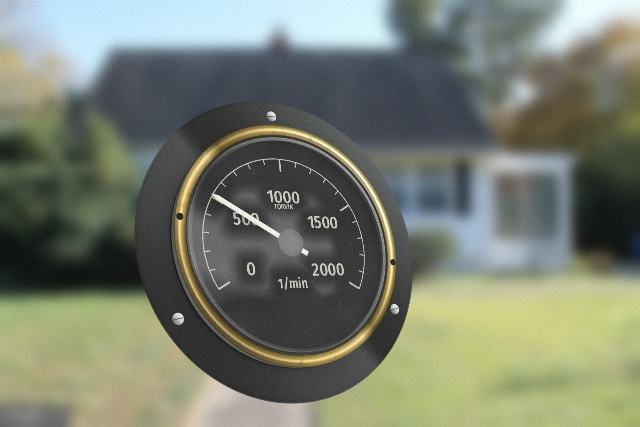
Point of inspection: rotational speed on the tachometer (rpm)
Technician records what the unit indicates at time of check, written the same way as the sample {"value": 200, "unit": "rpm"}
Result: {"value": 500, "unit": "rpm"}
